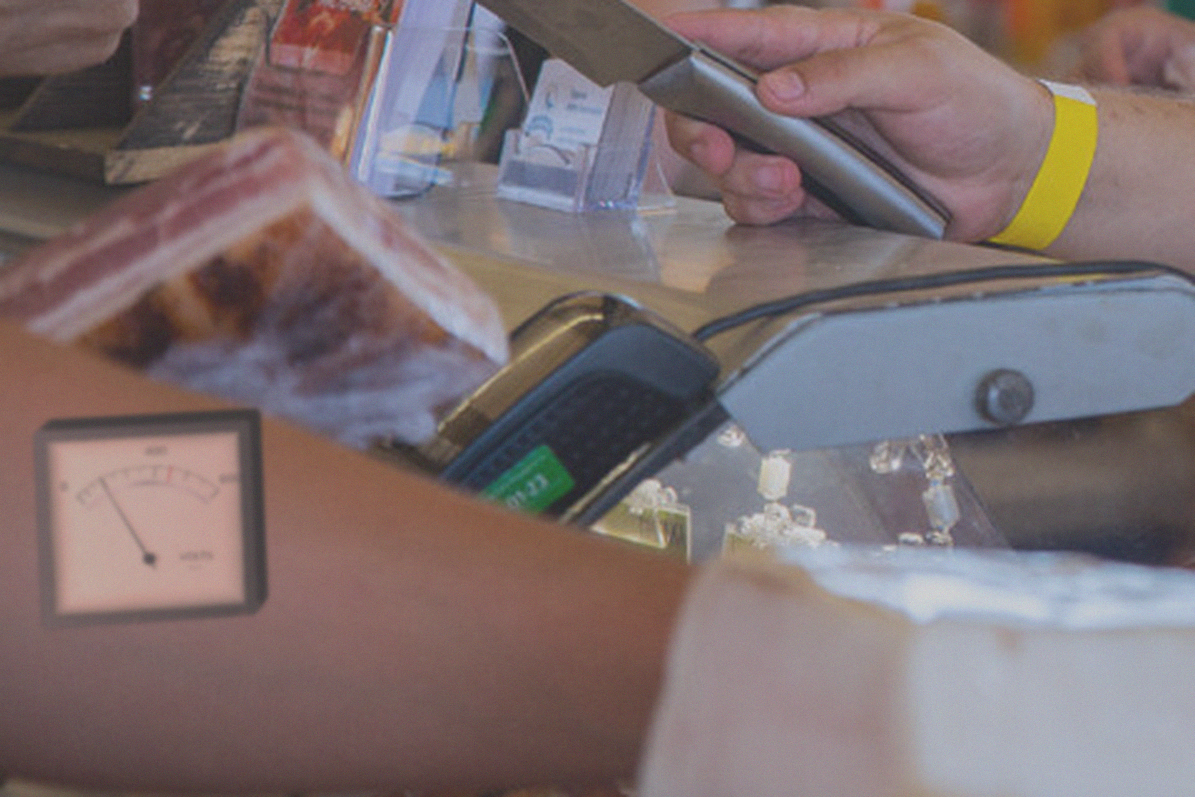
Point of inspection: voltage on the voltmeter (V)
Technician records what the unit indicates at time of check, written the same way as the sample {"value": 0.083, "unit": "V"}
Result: {"value": 200, "unit": "V"}
